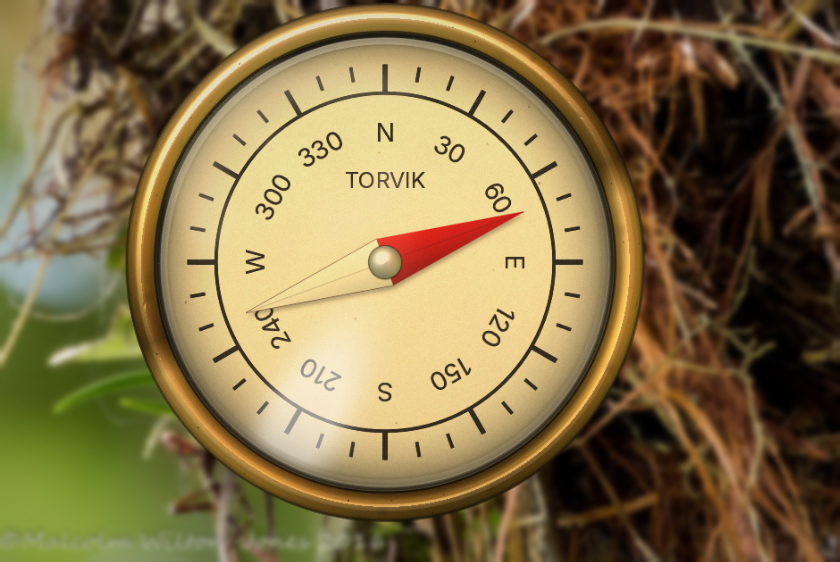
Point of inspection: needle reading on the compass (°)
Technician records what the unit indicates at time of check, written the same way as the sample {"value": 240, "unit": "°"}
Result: {"value": 70, "unit": "°"}
